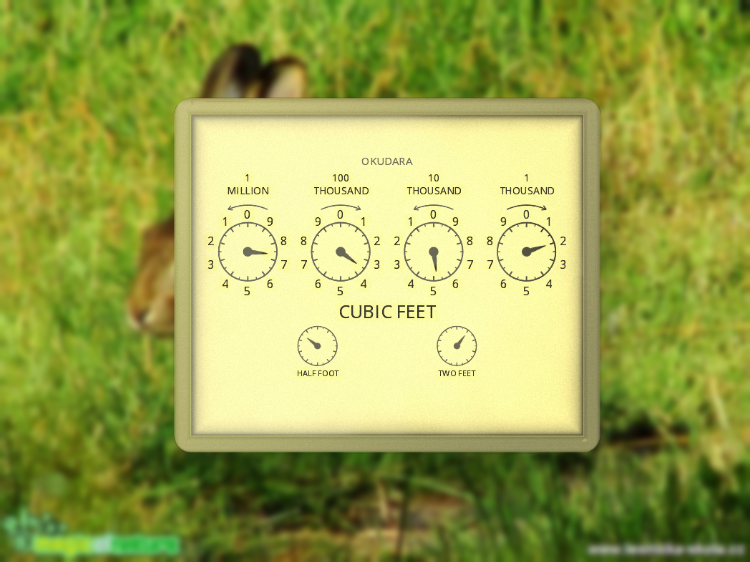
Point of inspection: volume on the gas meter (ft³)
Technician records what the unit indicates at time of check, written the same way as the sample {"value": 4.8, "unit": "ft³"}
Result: {"value": 735200, "unit": "ft³"}
